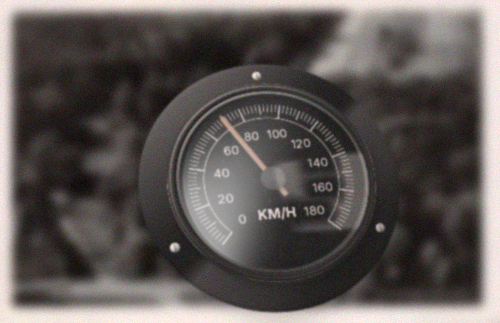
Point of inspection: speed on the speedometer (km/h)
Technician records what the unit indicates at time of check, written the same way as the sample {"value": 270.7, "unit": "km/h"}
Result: {"value": 70, "unit": "km/h"}
